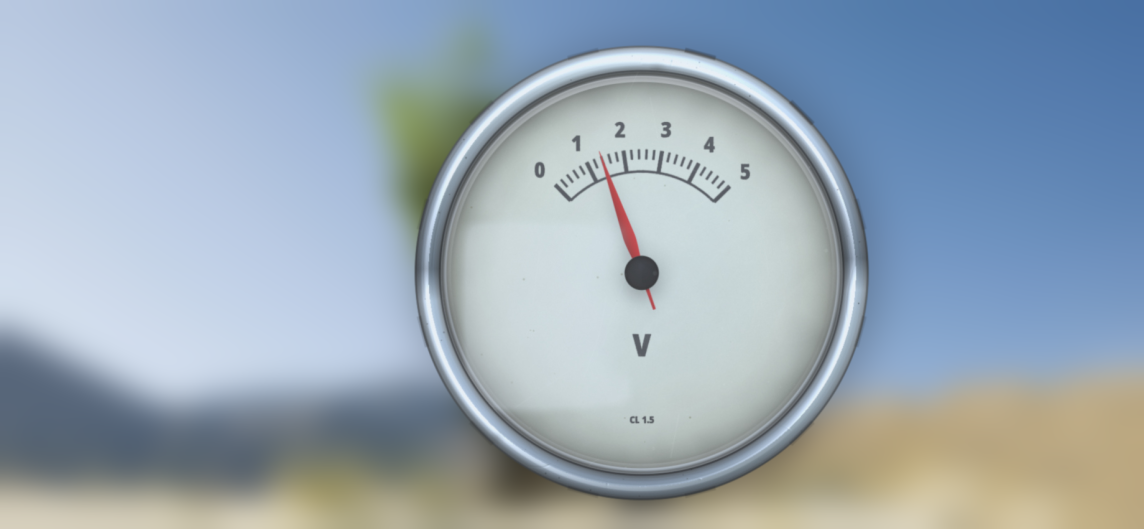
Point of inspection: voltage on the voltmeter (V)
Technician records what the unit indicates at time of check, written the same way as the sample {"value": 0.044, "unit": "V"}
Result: {"value": 1.4, "unit": "V"}
